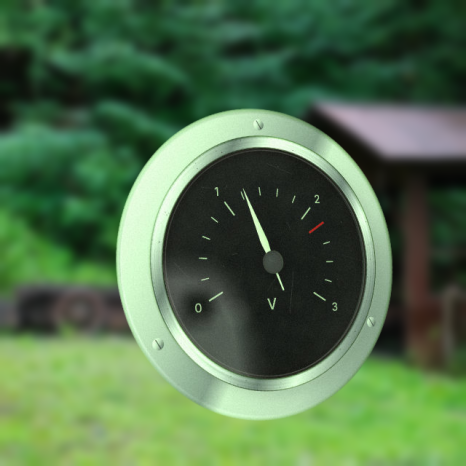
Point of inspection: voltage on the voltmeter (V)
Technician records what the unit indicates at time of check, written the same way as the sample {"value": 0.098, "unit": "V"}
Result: {"value": 1.2, "unit": "V"}
